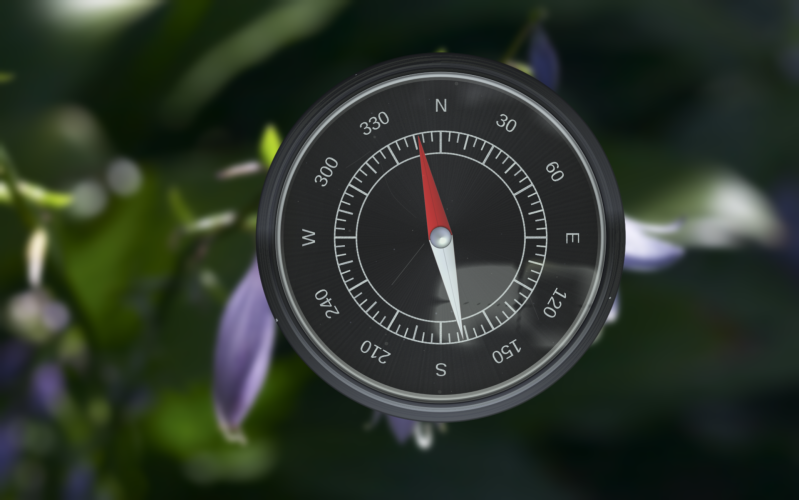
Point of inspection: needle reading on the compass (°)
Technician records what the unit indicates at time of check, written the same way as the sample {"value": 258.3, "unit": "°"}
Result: {"value": 347.5, "unit": "°"}
